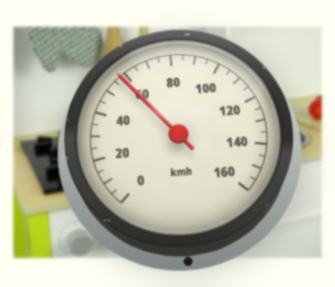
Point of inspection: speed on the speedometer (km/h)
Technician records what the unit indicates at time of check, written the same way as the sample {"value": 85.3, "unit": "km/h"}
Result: {"value": 57.5, "unit": "km/h"}
